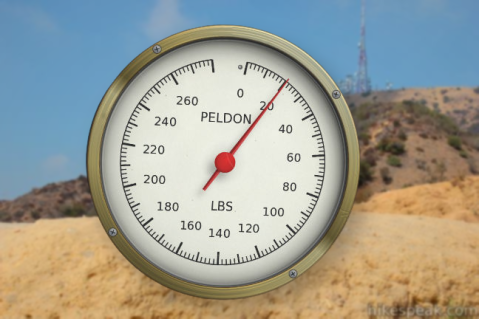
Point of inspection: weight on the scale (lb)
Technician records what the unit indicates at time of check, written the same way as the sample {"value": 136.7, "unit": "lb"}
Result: {"value": 20, "unit": "lb"}
